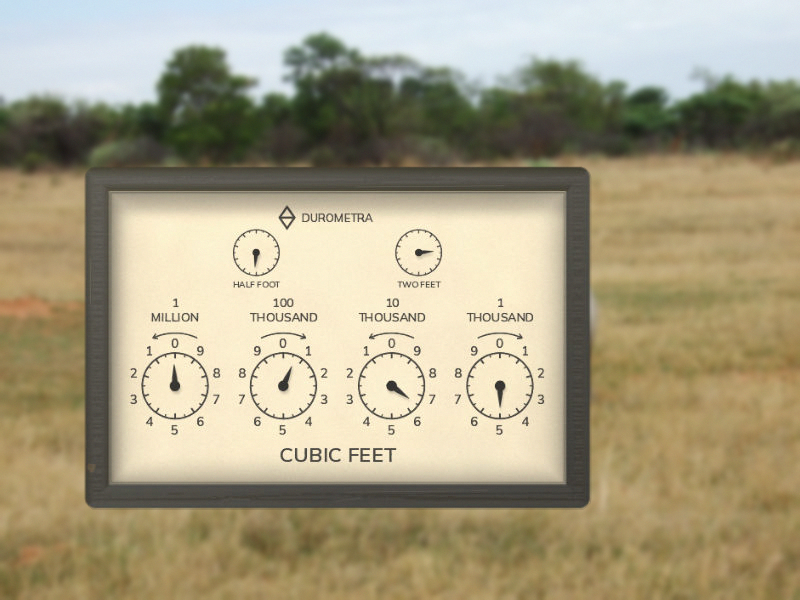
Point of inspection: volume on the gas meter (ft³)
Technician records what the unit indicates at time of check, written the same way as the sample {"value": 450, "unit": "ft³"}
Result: {"value": 6500, "unit": "ft³"}
